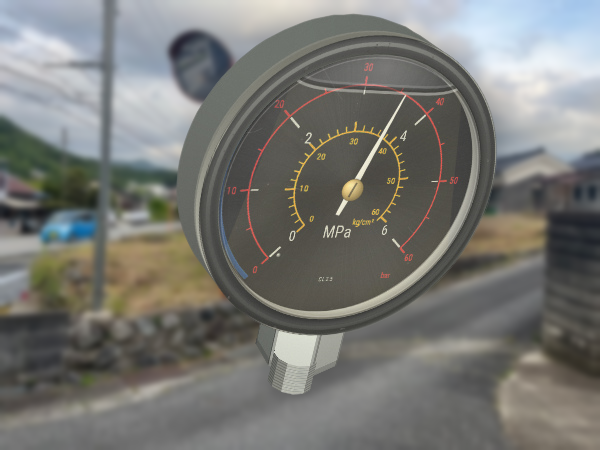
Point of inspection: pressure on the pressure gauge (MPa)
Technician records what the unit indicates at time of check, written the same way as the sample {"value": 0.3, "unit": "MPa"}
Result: {"value": 3.5, "unit": "MPa"}
